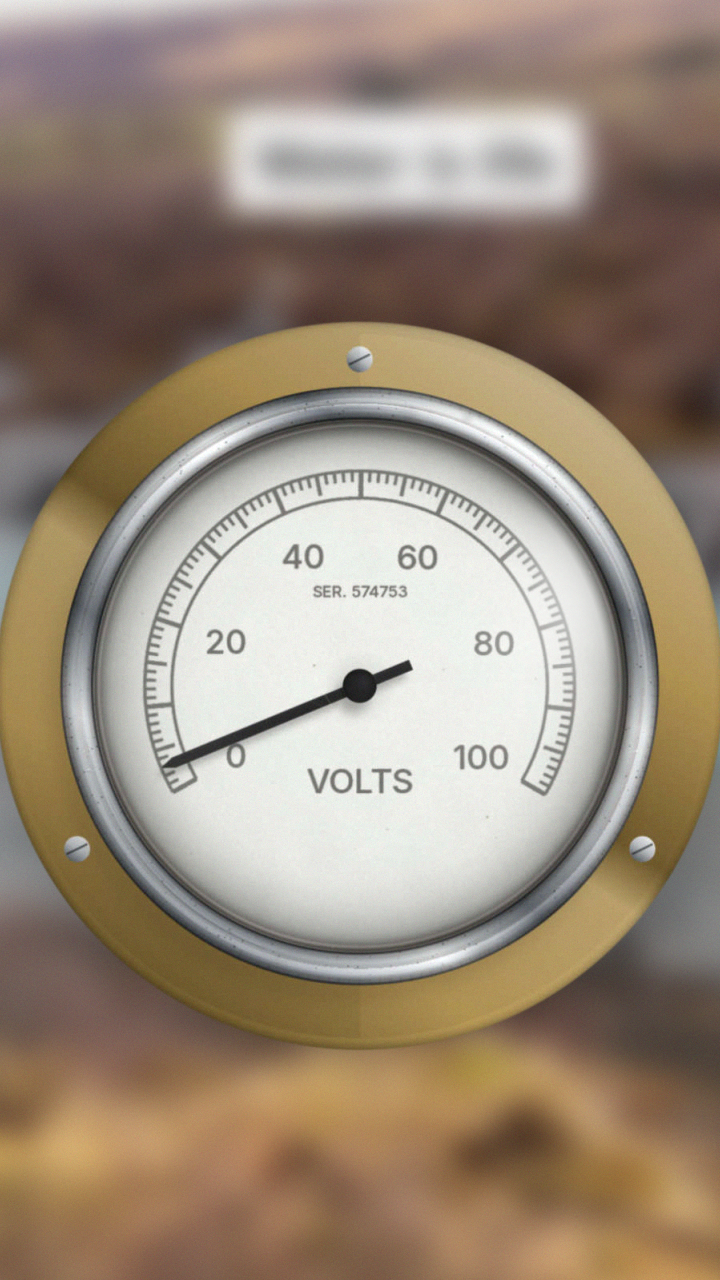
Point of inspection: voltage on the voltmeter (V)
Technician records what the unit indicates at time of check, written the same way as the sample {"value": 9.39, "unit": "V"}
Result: {"value": 3, "unit": "V"}
